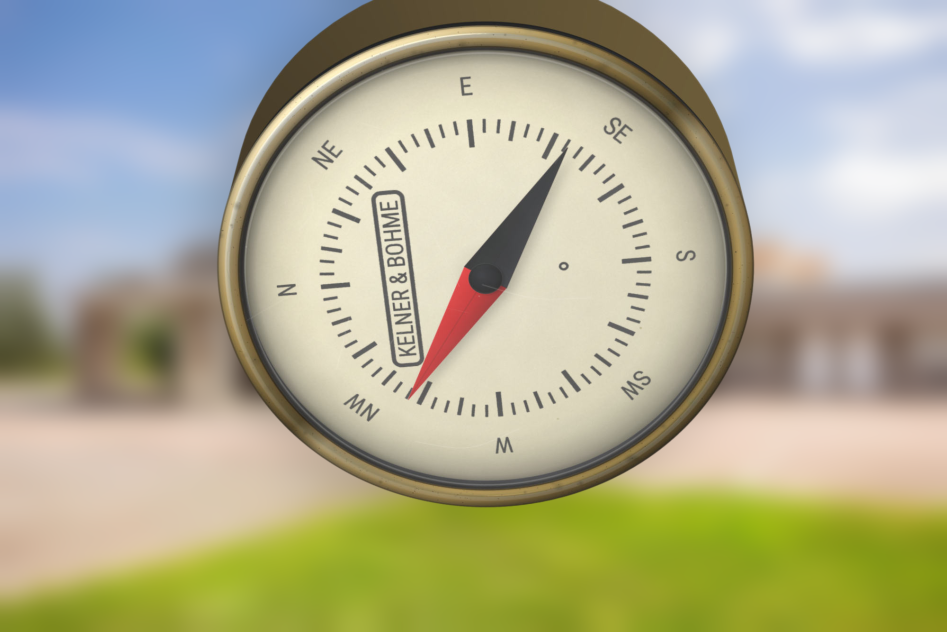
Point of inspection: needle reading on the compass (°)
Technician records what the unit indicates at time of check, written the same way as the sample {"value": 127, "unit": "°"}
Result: {"value": 305, "unit": "°"}
